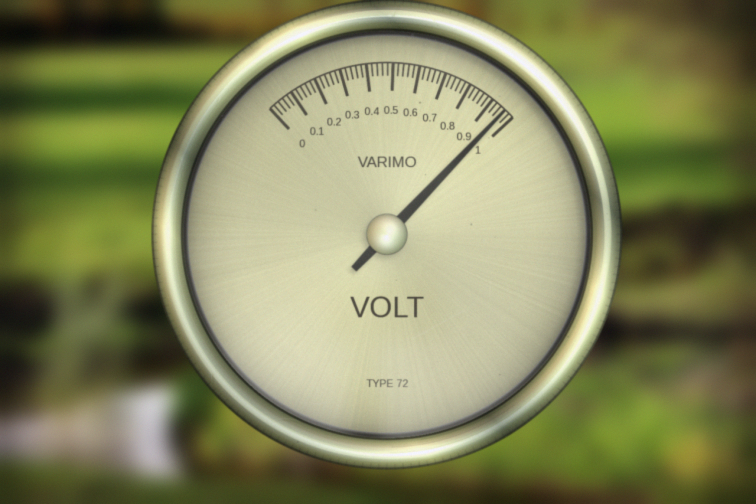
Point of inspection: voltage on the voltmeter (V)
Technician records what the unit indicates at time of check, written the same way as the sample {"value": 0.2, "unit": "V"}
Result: {"value": 0.96, "unit": "V"}
